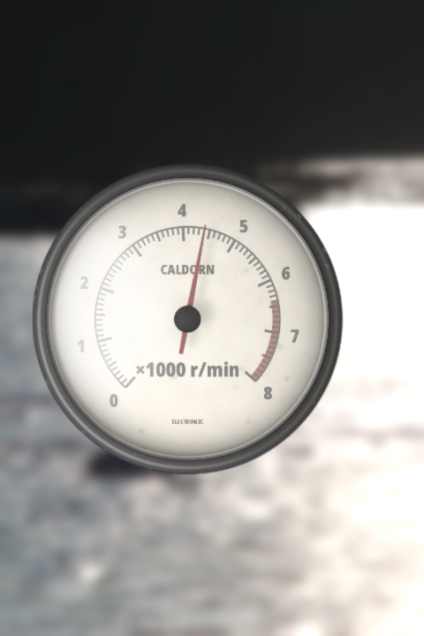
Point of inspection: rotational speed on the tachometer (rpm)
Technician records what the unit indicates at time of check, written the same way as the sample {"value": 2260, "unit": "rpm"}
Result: {"value": 4400, "unit": "rpm"}
